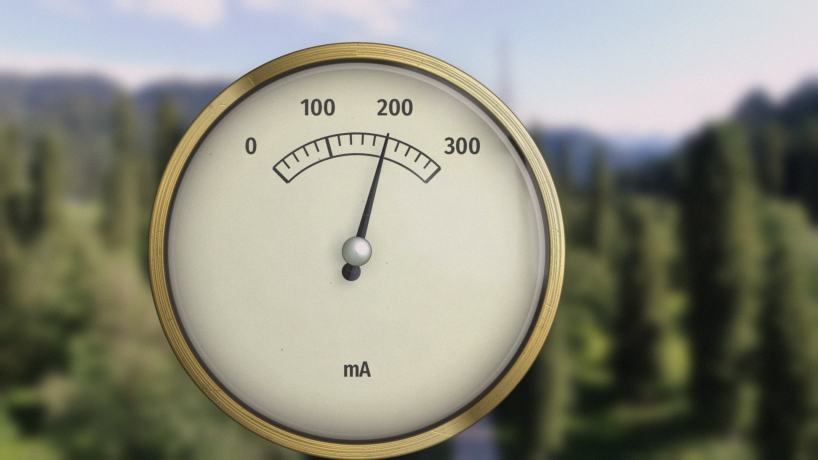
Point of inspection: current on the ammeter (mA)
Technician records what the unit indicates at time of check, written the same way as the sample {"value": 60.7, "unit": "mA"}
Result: {"value": 200, "unit": "mA"}
